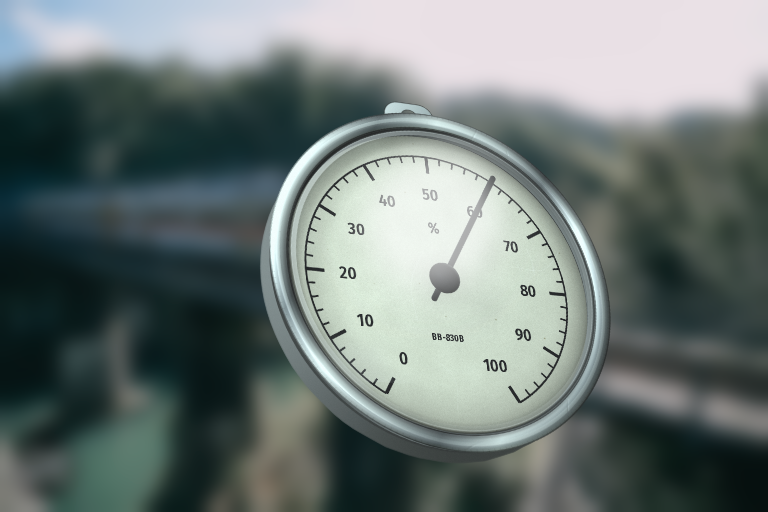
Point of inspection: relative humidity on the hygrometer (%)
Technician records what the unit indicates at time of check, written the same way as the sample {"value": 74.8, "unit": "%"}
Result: {"value": 60, "unit": "%"}
